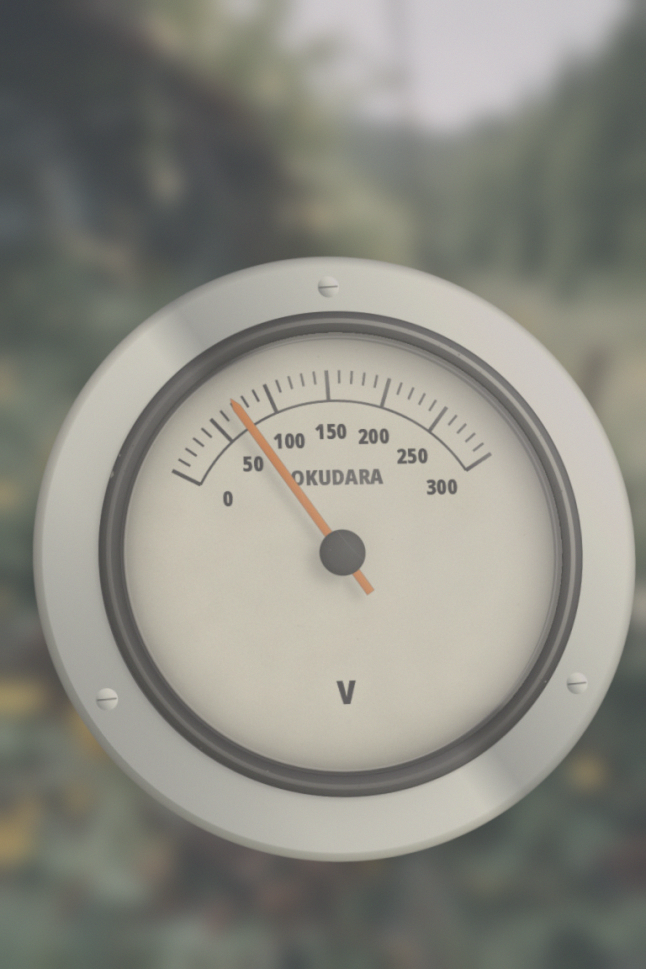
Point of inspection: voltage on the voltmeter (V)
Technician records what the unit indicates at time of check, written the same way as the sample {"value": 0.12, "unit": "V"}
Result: {"value": 70, "unit": "V"}
